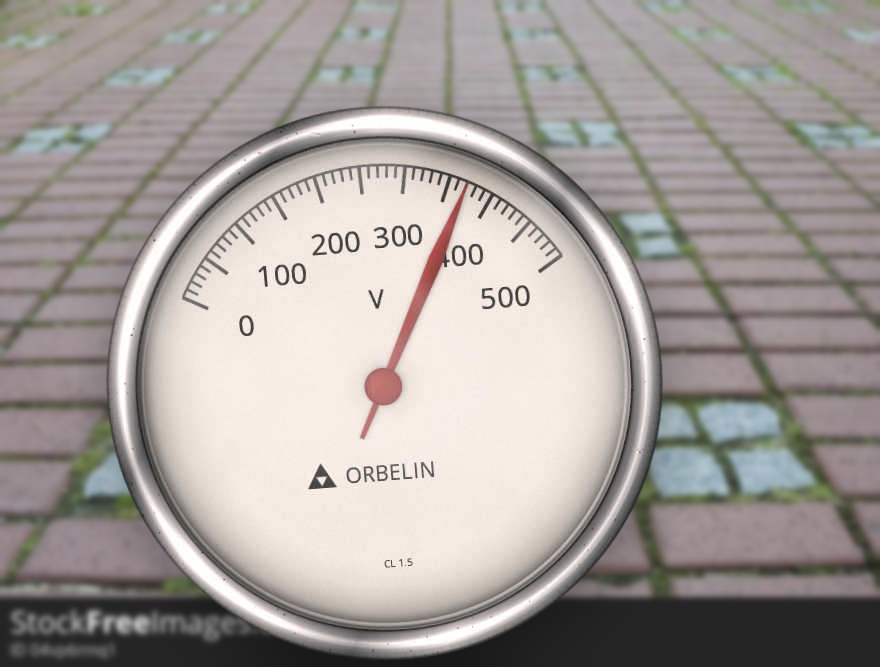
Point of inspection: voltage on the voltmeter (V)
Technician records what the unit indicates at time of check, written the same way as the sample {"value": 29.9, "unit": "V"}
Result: {"value": 370, "unit": "V"}
